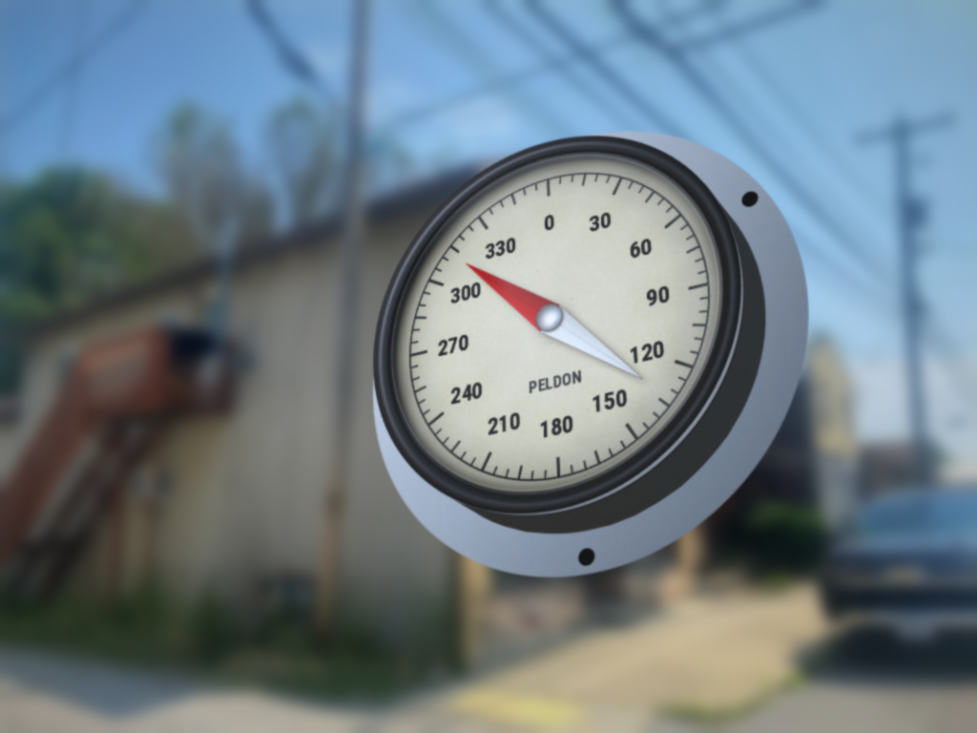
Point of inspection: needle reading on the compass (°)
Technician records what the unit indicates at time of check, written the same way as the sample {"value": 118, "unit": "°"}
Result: {"value": 312.5, "unit": "°"}
